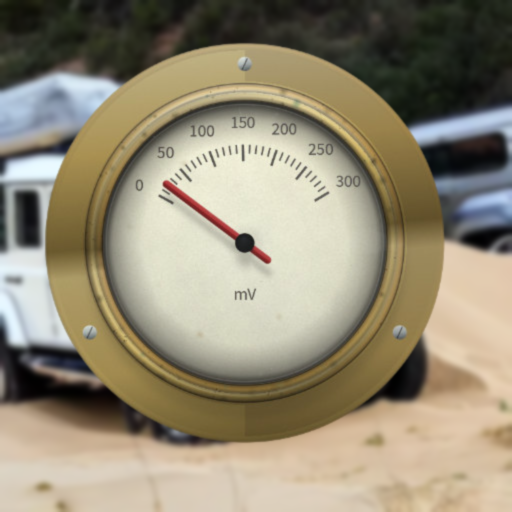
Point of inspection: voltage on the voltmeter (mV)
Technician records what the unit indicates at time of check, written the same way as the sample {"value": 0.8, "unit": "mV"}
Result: {"value": 20, "unit": "mV"}
